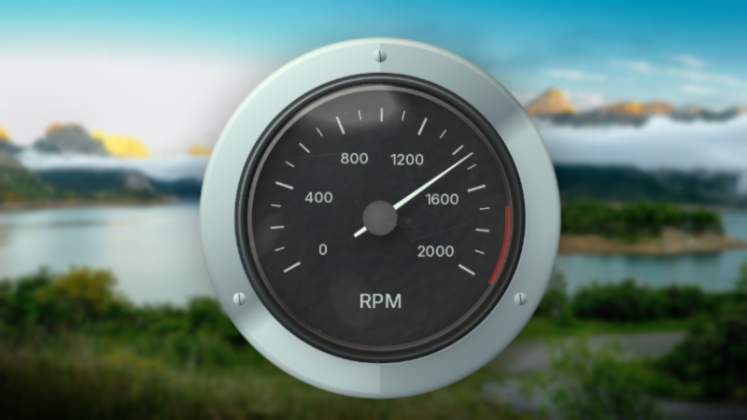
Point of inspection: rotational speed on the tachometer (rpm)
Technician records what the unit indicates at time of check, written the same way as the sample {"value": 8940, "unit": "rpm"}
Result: {"value": 1450, "unit": "rpm"}
